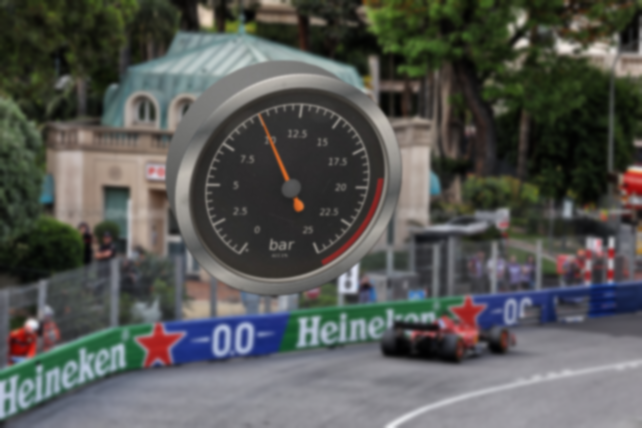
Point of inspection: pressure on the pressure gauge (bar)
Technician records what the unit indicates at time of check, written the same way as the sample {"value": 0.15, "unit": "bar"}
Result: {"value": 10, "unit": "bar"}
